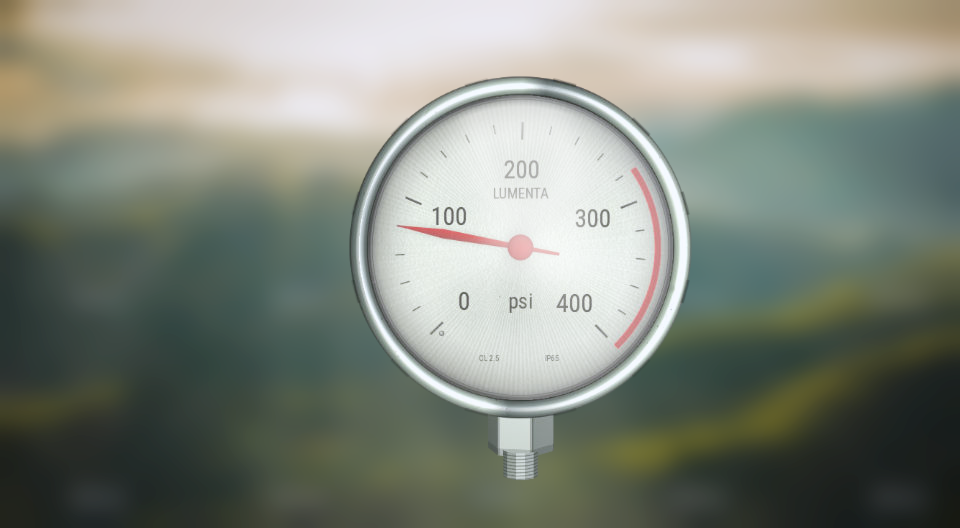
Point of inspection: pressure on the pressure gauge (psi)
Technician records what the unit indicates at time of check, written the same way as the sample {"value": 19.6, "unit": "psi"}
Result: {"value": 80, "unit": "psi"}
